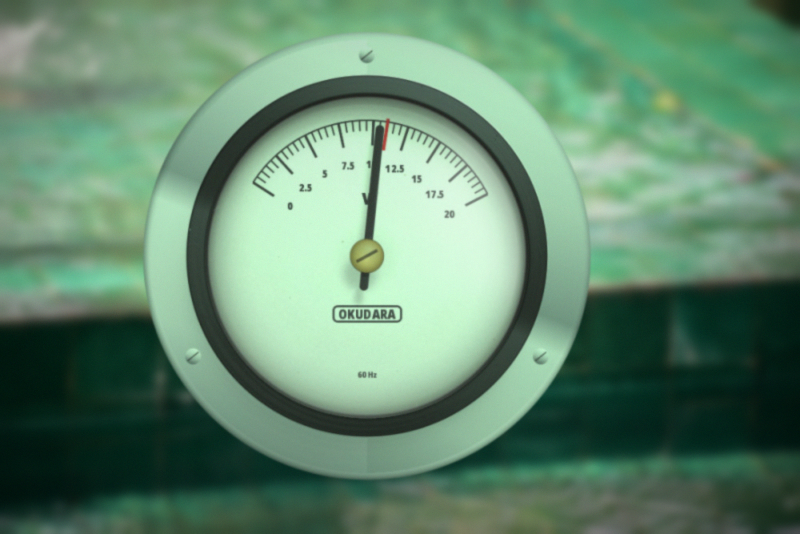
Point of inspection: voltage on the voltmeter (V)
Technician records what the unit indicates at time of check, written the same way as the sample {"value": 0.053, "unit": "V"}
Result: {"value": 10.5, "unit": "V"}
